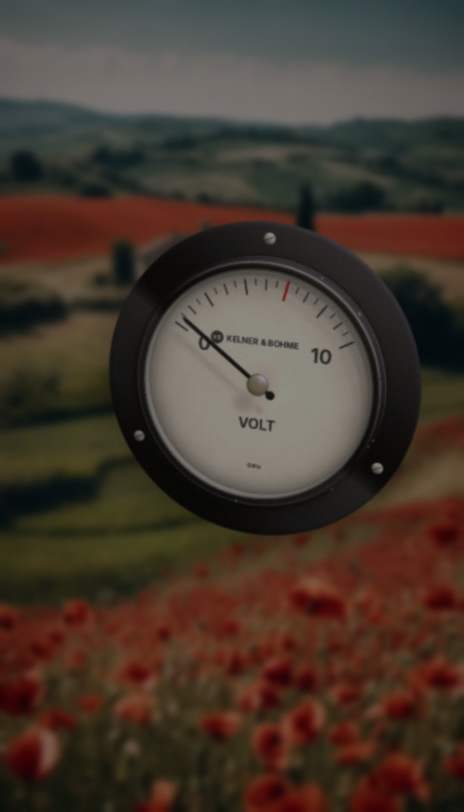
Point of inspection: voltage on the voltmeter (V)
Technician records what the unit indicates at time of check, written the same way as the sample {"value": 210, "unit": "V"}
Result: {"value": 0.5, "unit": "V"}
